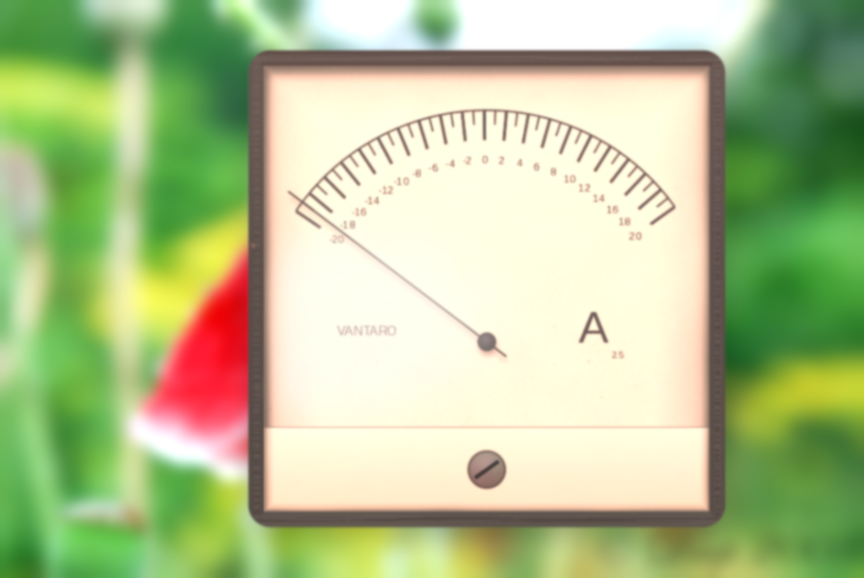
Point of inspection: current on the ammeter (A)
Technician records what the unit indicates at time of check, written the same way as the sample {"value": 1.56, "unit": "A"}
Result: {"value": -19, "unit": "A"}
